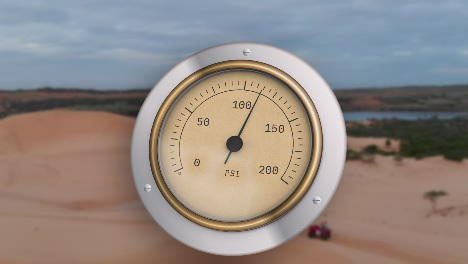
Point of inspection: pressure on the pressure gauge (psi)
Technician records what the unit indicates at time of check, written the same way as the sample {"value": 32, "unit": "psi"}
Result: {"value": 115, "unit": "psi"}
